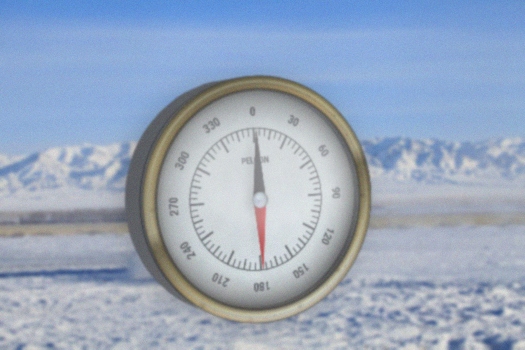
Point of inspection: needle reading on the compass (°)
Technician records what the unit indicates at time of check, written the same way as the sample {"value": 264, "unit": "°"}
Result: {"value": 180, "unit": "°"}
